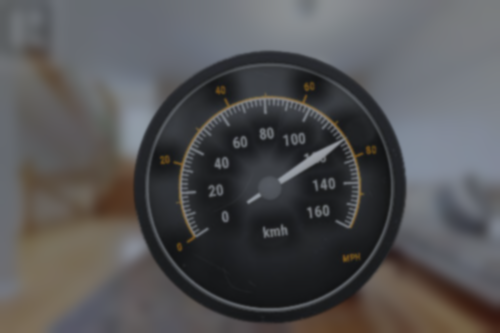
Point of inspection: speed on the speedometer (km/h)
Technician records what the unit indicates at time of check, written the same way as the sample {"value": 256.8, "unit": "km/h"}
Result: {"value": 120, "unit": "km/h"}
